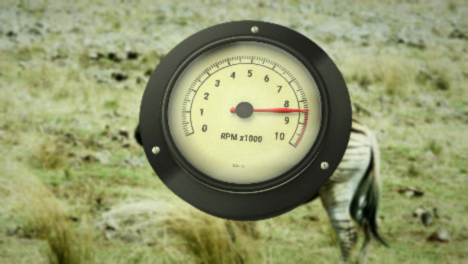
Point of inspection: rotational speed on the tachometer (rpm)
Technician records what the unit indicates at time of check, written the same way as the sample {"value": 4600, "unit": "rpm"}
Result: {"value": 8500, "unit": "rpm"}
